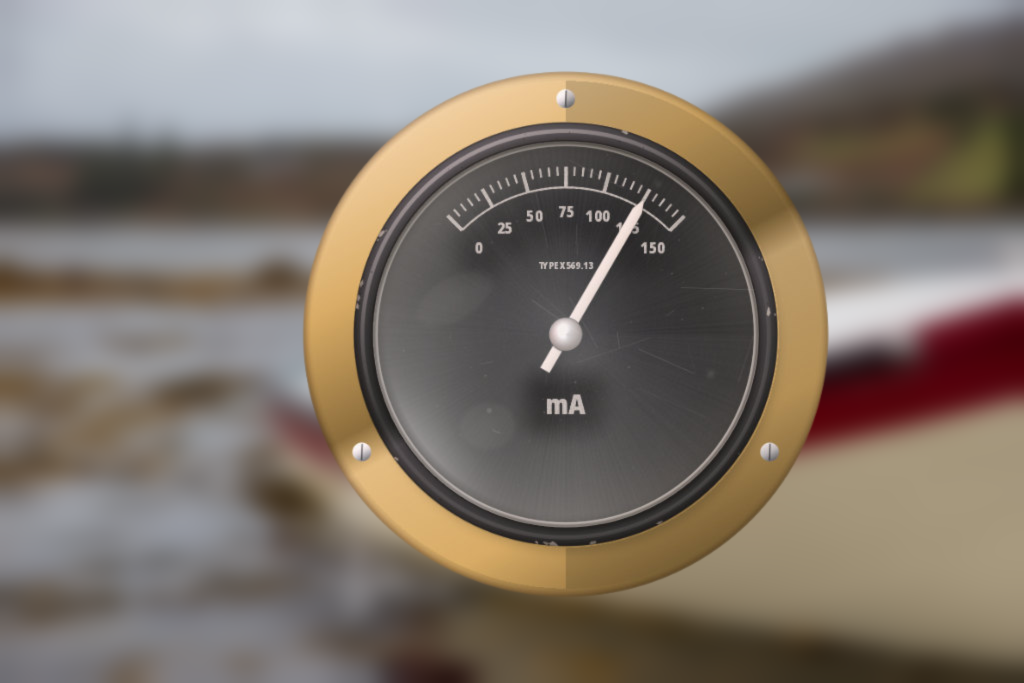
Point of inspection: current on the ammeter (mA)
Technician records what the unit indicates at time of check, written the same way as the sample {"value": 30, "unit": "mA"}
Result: {"value": 125, "unit": "mA"}
